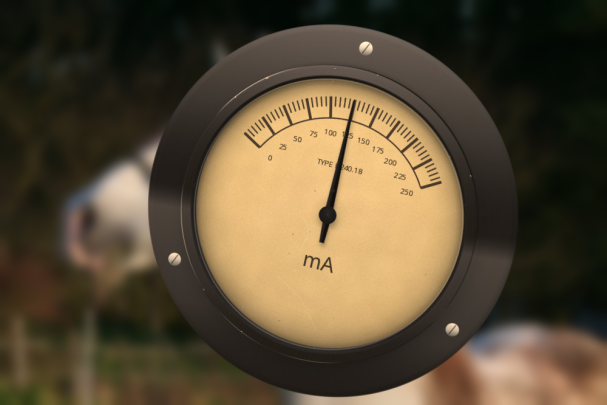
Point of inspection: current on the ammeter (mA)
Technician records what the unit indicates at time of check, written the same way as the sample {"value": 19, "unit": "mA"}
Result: {"value": 125, "unit": "mA"}
